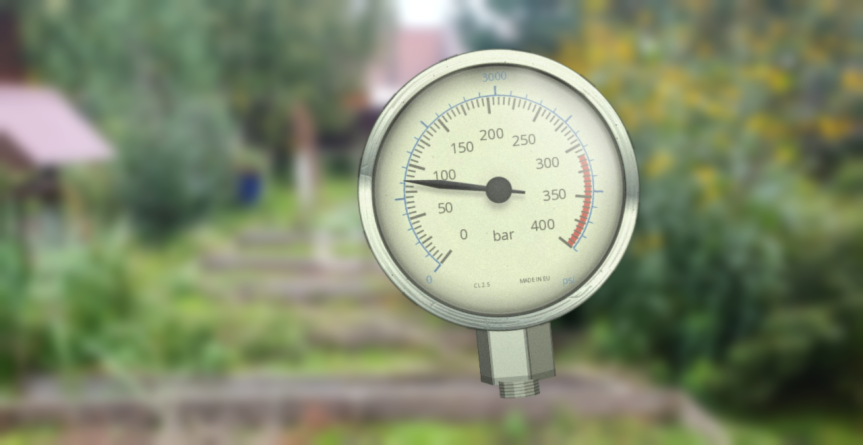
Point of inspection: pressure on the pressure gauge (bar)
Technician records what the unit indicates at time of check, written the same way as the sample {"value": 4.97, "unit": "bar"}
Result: {"value": 85, "unit": "bar"}
